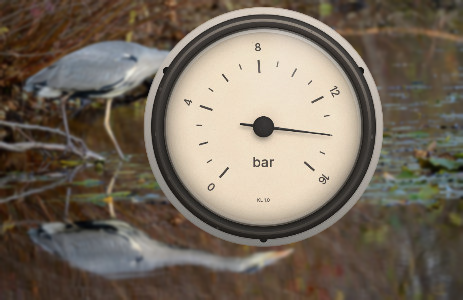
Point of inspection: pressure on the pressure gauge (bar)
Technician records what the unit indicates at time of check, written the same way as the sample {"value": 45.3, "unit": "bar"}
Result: {"value": 14, "unit": "bar"}
